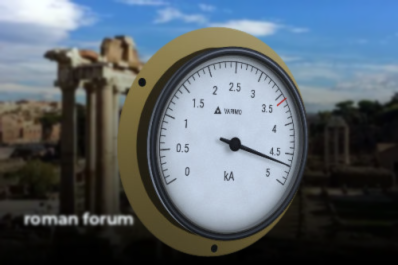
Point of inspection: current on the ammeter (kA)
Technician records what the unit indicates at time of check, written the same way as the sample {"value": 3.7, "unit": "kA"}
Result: {"value": 4.7, "unit": "kA"}
